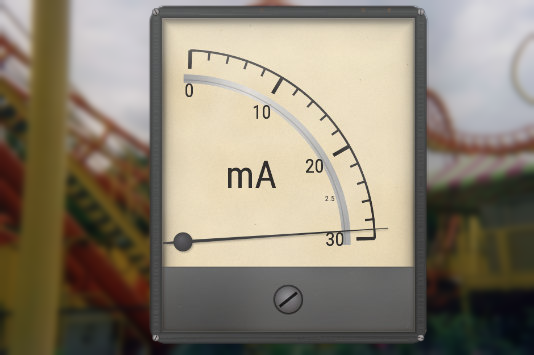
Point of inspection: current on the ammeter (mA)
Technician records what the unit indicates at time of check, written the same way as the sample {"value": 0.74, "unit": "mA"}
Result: {"value": 29, "unit": "mA"}
